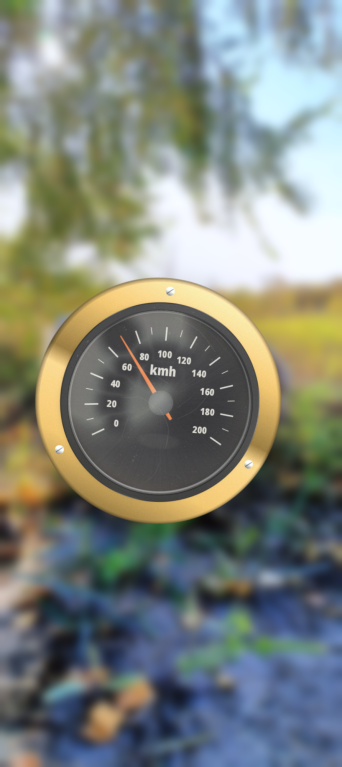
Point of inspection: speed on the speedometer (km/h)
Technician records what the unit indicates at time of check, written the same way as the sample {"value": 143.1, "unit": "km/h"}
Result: {"value": 70, "unit": "km/h"}
